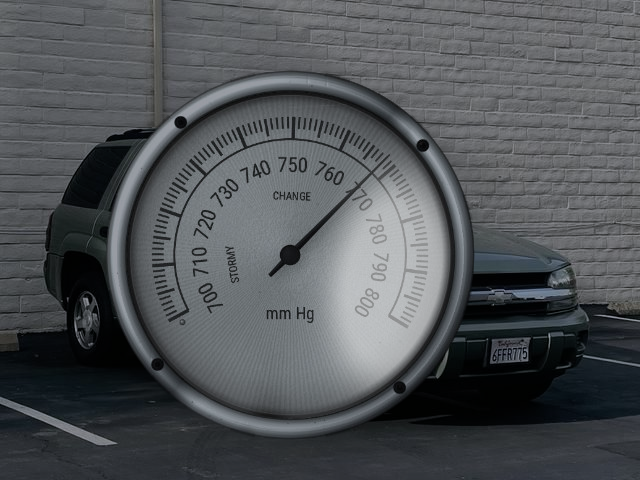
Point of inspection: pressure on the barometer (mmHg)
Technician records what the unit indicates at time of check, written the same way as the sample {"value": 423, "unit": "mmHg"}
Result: {"value": 768, "unit": "mmHg"}
